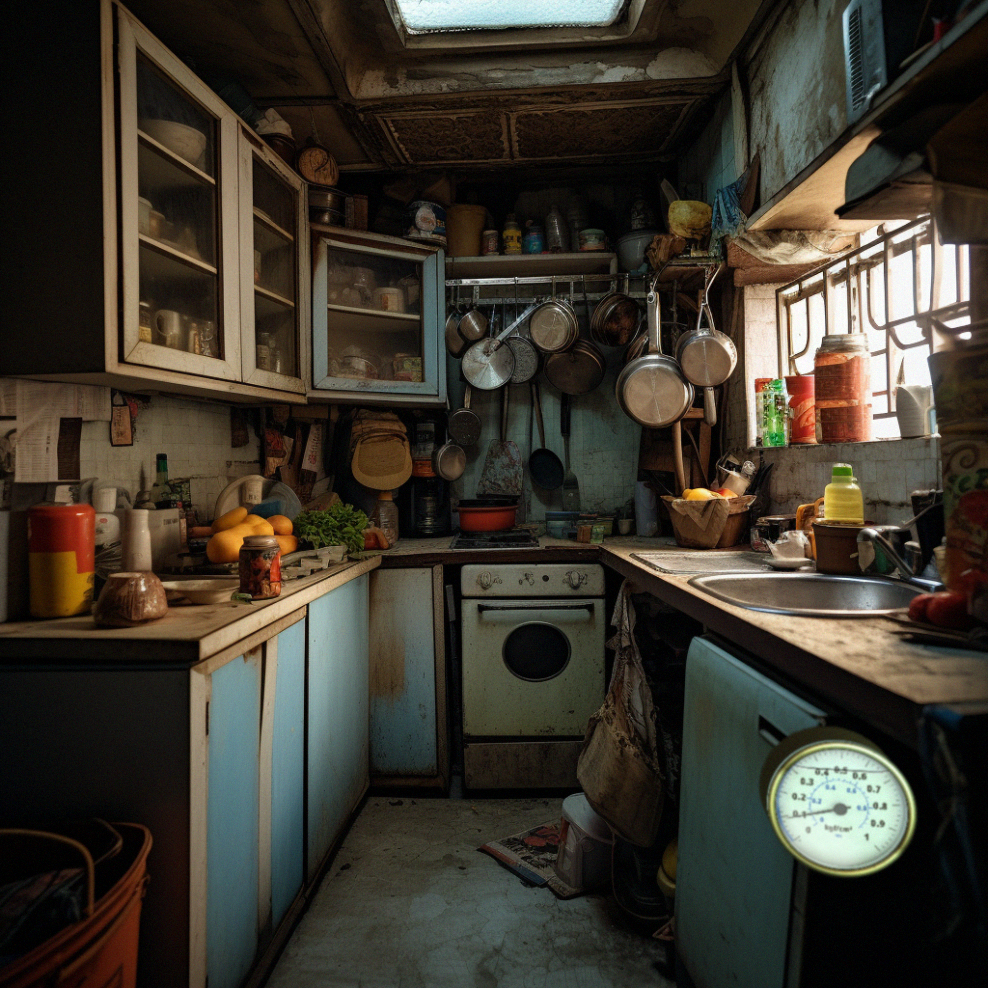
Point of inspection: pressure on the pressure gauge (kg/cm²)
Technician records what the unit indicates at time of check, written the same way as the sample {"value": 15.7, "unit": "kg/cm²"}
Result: {"value": 0.1, "unit": "kg/cm²"}
